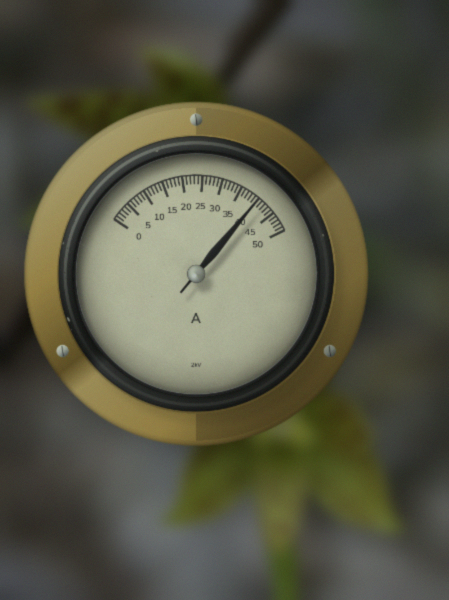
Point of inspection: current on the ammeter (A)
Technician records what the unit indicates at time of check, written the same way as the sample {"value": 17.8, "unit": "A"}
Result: {"value": 40, "unit": "A"}
